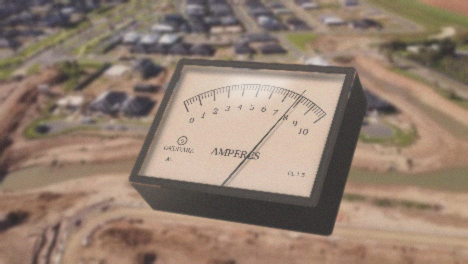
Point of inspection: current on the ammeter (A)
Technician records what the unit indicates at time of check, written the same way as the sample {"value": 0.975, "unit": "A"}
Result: {"value": 8, "unit": "A"}
